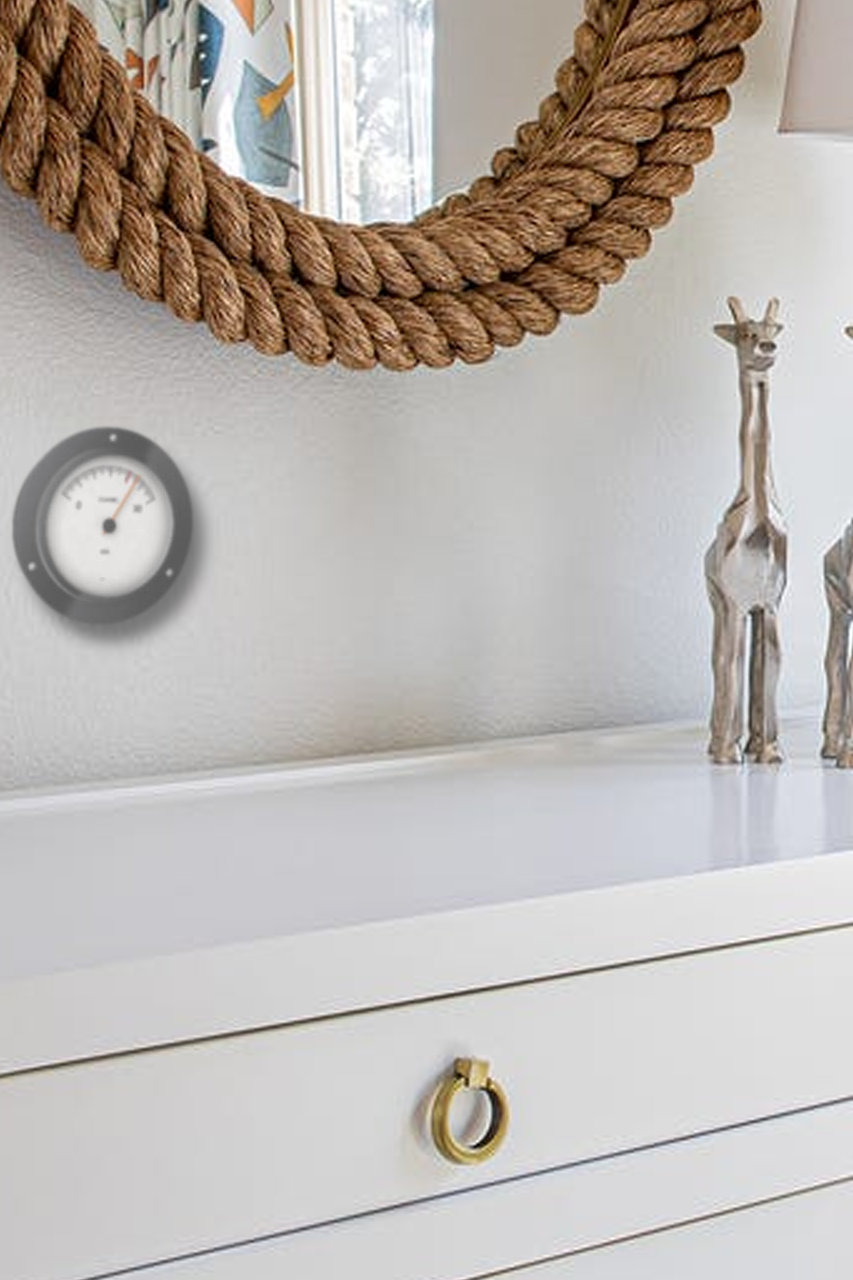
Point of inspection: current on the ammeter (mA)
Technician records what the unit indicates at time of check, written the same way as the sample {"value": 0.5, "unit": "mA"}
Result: {"value": 22.5, "unit": "mA"}
